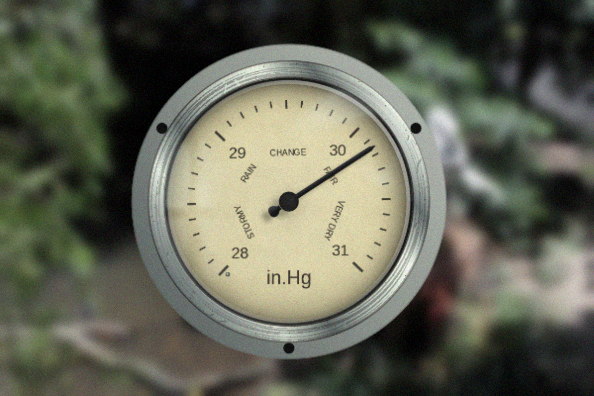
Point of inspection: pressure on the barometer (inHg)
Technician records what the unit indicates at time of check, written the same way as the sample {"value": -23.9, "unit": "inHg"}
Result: {"value": 30.15, "unit": "inHg"}
